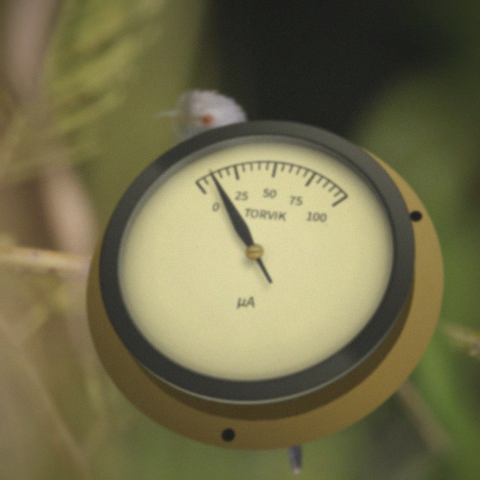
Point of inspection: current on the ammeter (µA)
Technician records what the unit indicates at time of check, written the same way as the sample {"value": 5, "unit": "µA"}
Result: {"value": 10, "unit": "µA"}
